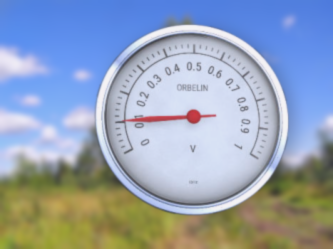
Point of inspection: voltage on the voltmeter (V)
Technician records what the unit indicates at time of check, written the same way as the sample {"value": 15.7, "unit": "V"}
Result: {"value": 0.1, "unit": "V"}
